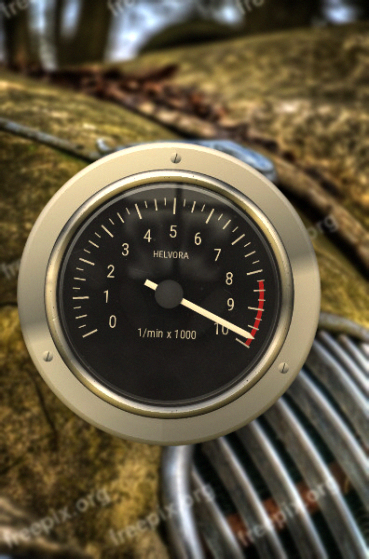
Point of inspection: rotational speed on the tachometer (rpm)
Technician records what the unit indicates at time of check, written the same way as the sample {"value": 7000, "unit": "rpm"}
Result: {"value": 9750, "unit": "rpm"}
